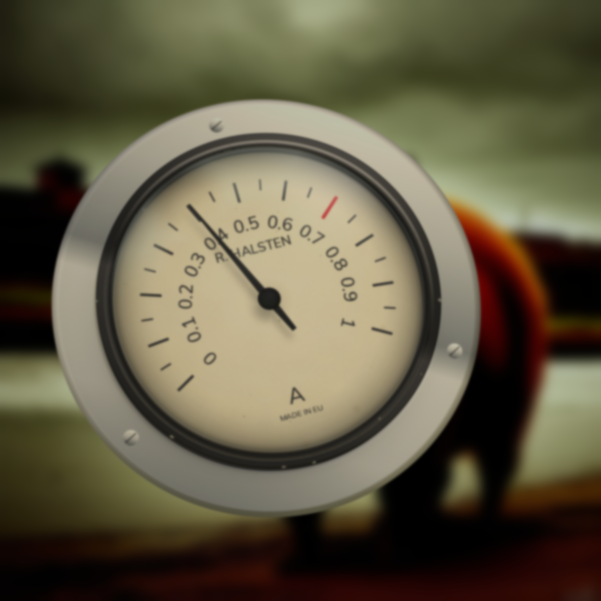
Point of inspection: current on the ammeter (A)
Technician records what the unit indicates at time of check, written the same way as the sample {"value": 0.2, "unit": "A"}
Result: {"value": 0.4, "unit": "A"}
